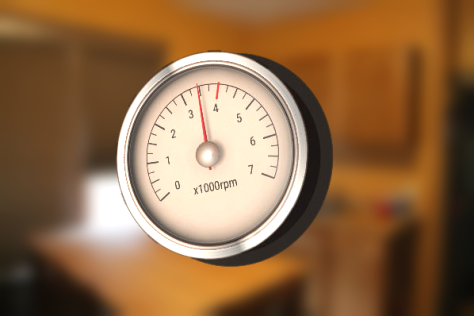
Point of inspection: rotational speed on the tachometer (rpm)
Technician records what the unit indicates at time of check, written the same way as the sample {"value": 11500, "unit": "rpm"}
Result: {"value": 3500, "unit": "rpm"}
